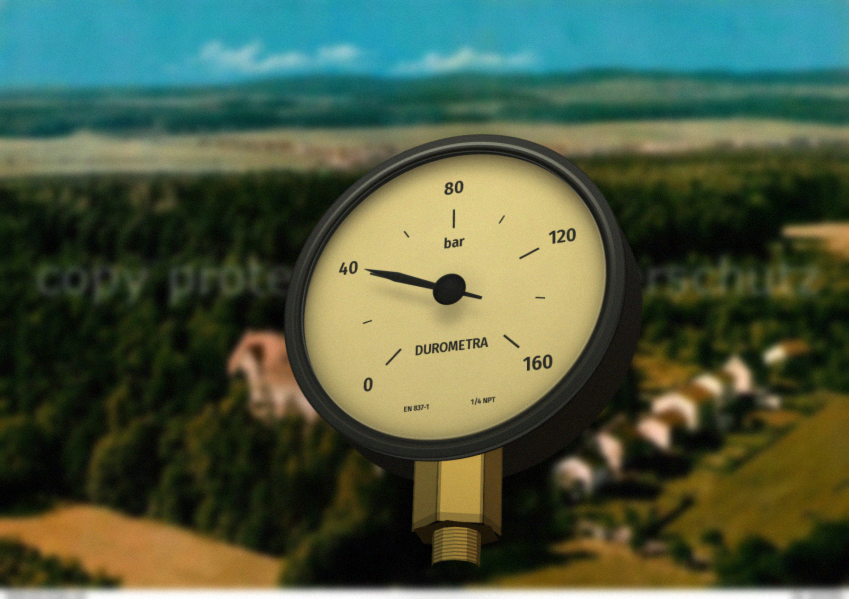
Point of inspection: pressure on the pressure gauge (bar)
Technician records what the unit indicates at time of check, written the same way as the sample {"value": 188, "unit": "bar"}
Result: {"value": 40, "unit": "bar"}
